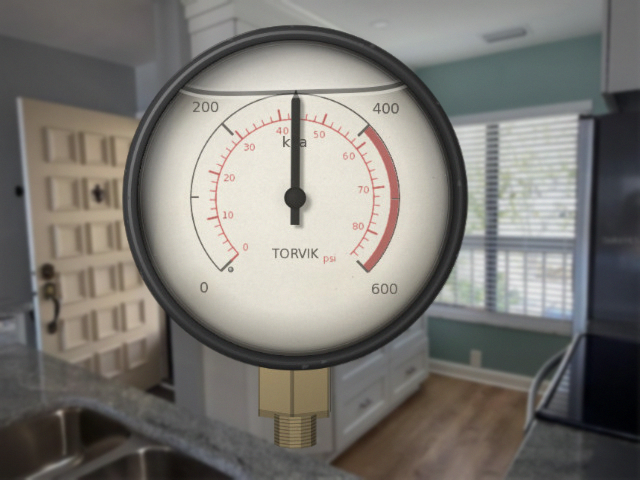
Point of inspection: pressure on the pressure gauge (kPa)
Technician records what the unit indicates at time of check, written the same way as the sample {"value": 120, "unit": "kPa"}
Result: {"value": 300, "unit": "kPa"}
